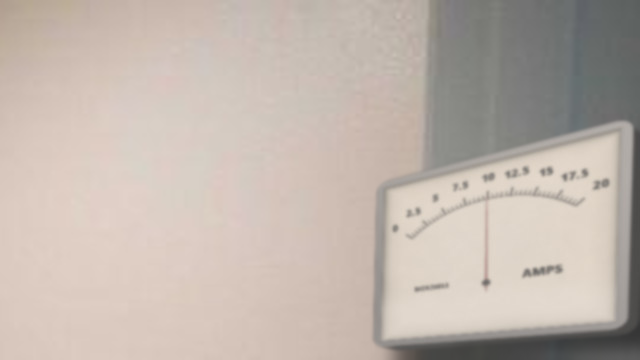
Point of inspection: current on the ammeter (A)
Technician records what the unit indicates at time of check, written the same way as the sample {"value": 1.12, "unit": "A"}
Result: {"value": 10, "unit": "A"}
